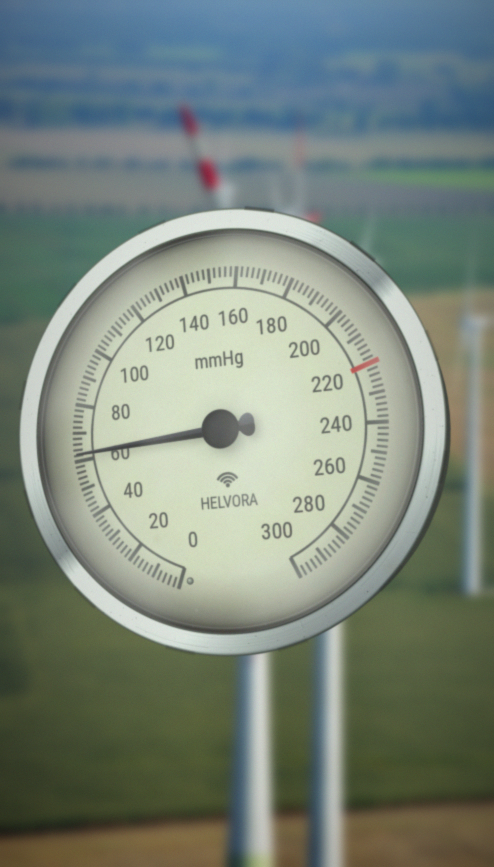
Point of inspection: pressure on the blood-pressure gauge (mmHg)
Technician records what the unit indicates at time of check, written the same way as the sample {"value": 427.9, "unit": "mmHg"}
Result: {"value": 62, "unit": "mmHg"}
